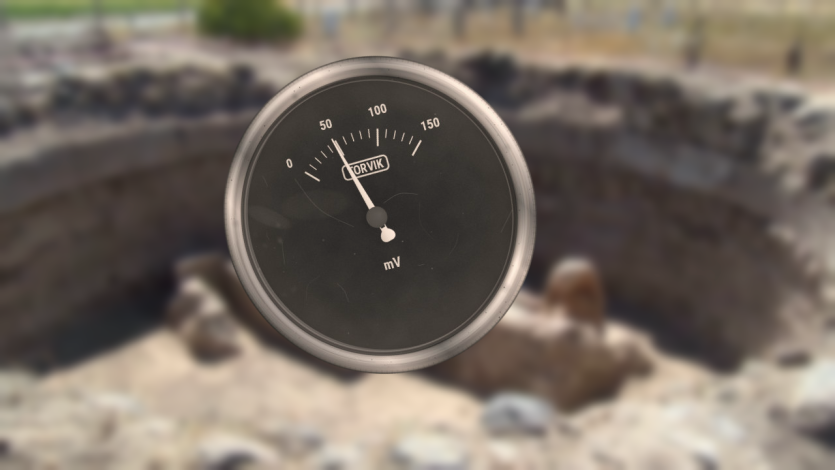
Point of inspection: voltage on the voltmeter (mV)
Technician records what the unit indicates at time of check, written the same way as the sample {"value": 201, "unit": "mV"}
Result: {"value": 50, "unit": "mV"}
